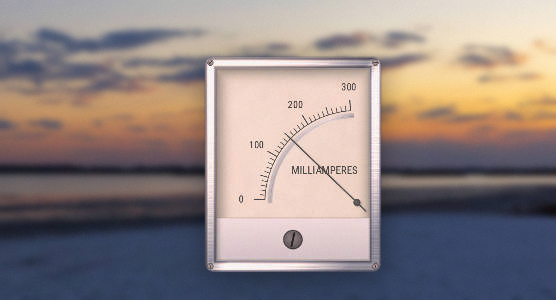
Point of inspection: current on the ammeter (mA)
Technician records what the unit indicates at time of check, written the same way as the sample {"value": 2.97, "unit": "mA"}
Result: {"value": 150, "unit": "mA"}
